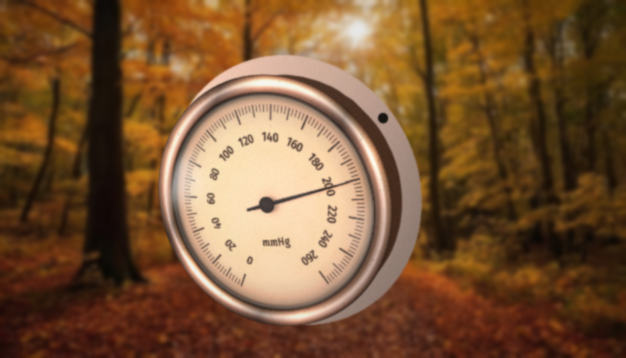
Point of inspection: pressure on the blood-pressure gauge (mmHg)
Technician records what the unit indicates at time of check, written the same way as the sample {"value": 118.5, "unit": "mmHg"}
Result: {"value": 200, "unit": "mmHg"}
